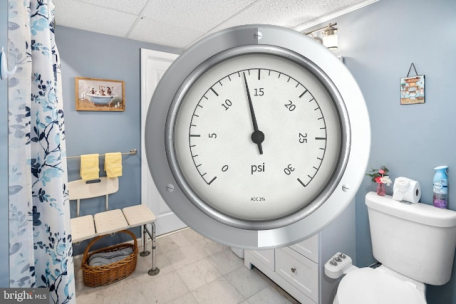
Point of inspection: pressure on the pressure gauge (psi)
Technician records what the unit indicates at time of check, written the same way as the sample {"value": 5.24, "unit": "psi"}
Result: {"value": 13.5, "unit": "psi"}
